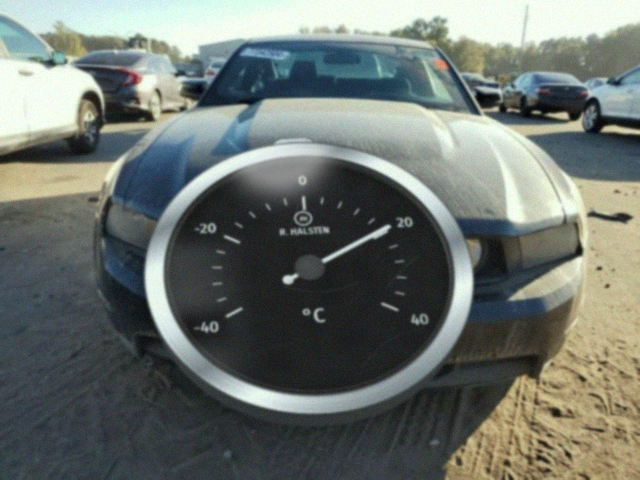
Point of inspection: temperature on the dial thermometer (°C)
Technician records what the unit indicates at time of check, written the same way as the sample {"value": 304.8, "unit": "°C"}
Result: {"value": 20, "unit": "°C"}
